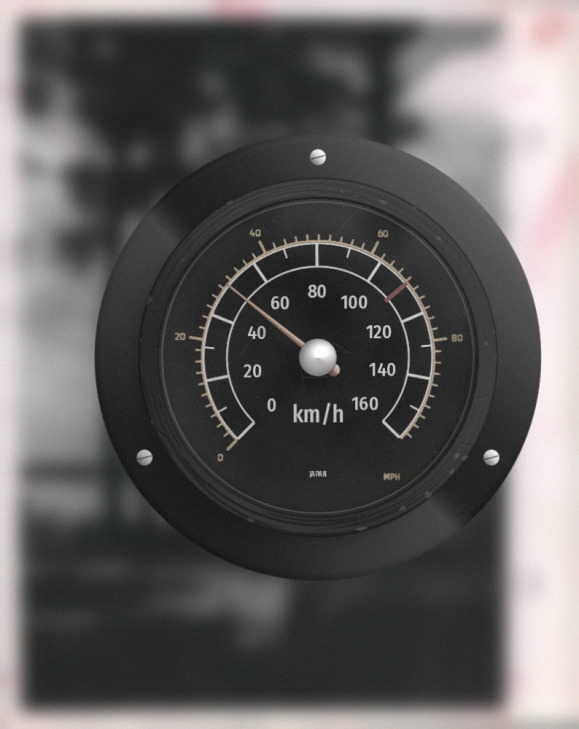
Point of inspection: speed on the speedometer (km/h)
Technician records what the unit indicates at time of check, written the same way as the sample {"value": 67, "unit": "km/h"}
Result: {"value": 50, "unit": "km/h"}
